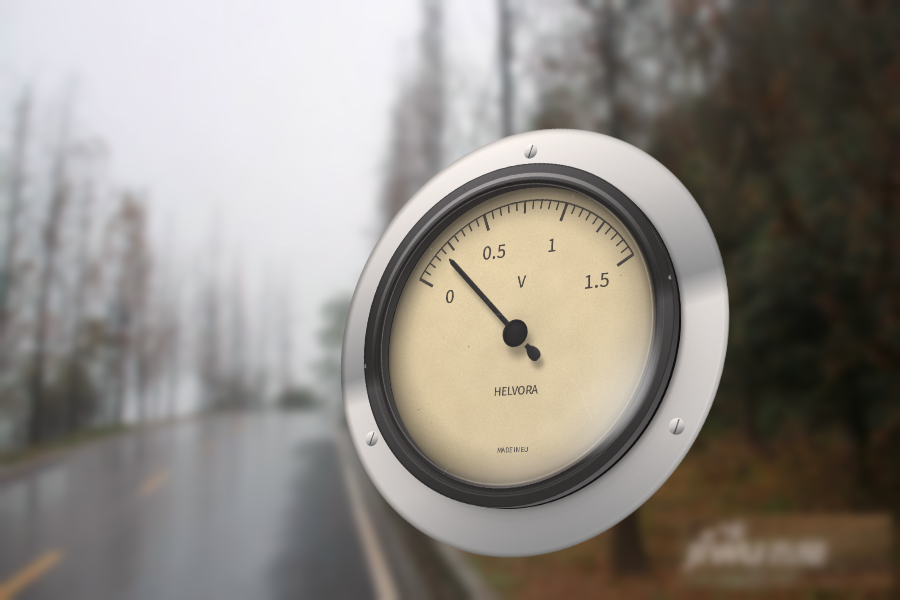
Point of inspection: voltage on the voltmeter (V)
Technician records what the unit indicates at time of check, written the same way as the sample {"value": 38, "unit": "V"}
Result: {"value": 0.2, "unit": "V"}
